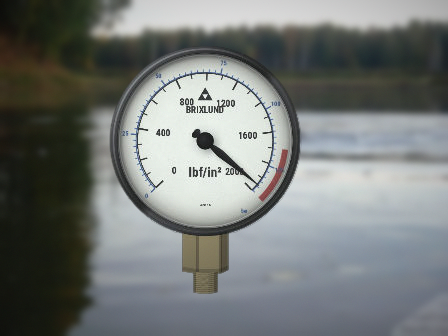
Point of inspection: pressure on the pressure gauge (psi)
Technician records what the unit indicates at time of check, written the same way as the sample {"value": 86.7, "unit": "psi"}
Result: {"value": 1950, "unit": "psi"}
